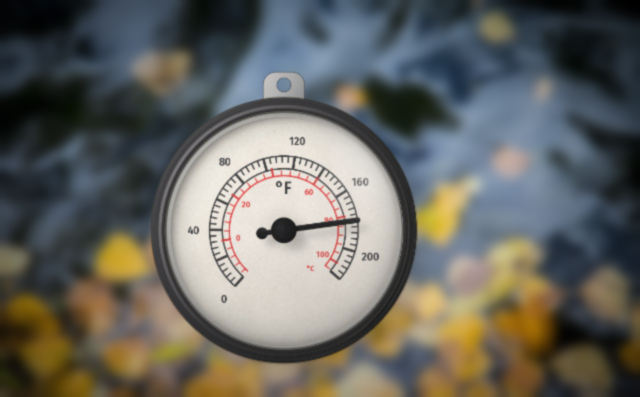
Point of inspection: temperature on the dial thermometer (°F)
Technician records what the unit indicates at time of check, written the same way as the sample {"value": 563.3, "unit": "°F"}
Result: {"value": 180, "unit": "°F"}
